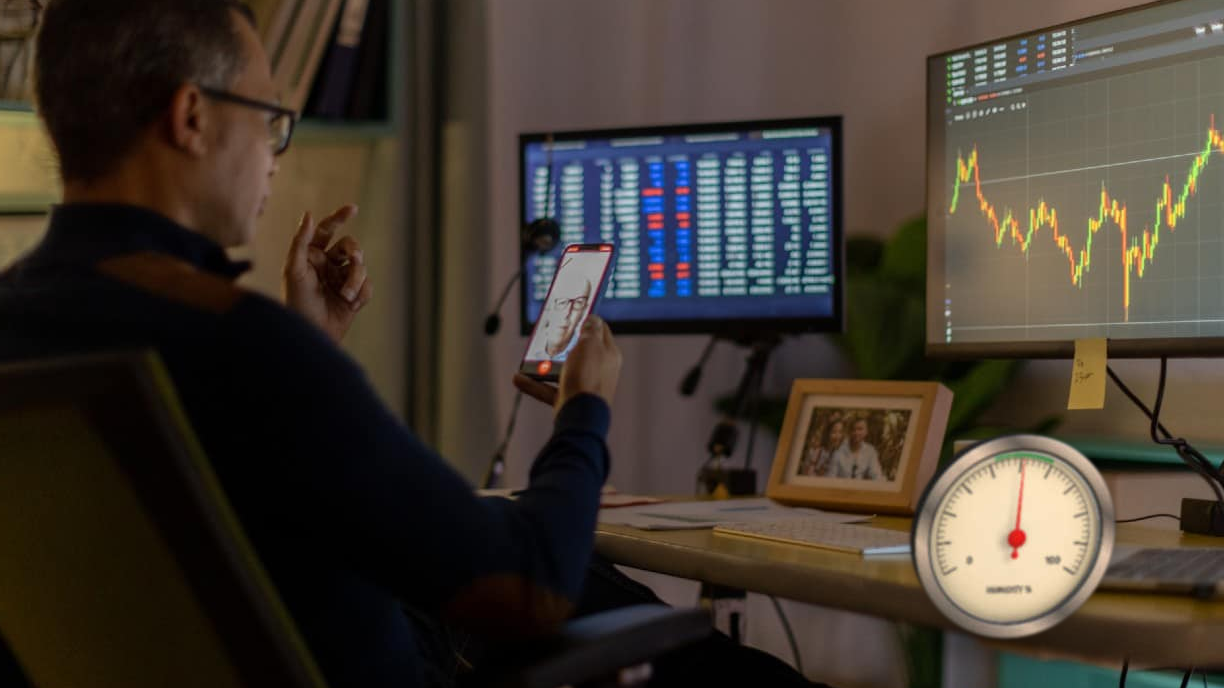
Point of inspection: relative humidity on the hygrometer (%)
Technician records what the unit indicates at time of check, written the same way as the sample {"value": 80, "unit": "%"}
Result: {"value": 50, "unit": "%"}
